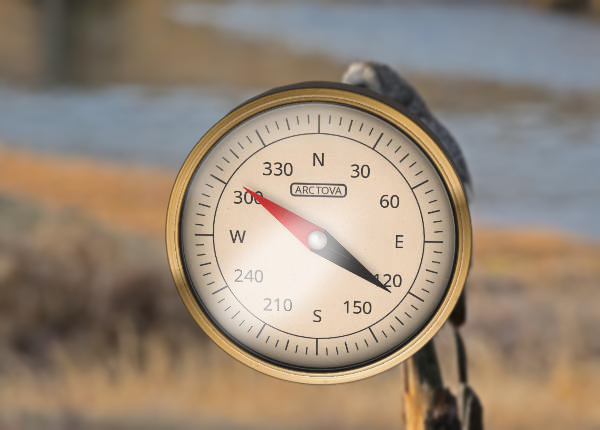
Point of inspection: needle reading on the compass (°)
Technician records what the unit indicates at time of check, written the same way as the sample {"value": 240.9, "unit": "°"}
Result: {"value": 305, "unit": "°"}
